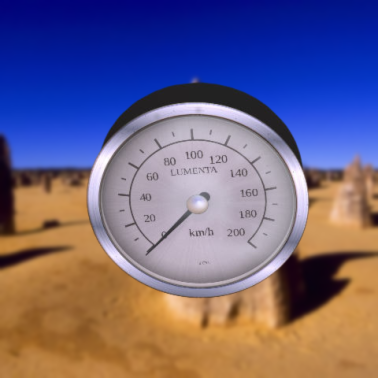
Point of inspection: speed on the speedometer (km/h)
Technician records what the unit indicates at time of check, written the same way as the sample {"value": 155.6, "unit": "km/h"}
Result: {"value": 0, "unit": "km/h"}
